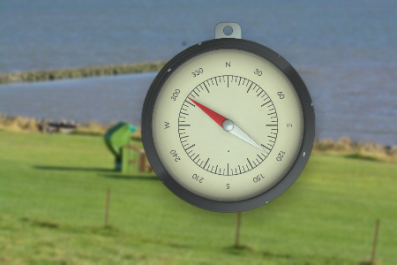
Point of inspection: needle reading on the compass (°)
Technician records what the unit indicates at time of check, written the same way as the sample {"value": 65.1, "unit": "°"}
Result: {"value": 305, "unit": "°"}
